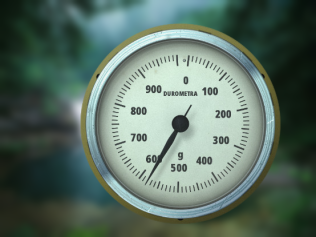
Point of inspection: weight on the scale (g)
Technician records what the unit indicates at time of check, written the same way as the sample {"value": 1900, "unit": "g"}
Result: {"value": 580, "unit": "g"}
